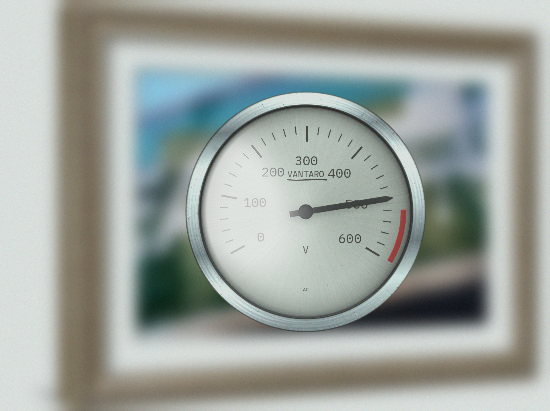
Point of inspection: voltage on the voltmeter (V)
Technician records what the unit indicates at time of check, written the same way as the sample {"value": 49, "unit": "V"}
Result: {"value": 500, "unit": "V"}
